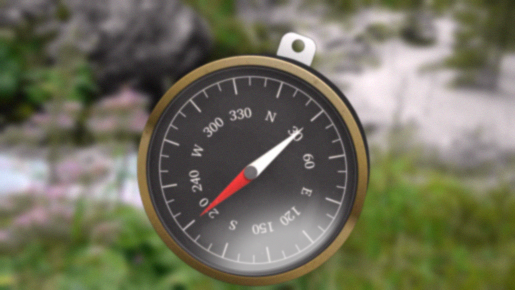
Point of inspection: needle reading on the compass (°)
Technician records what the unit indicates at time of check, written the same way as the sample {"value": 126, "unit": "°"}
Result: {"value": 210, "unit": "°"}
